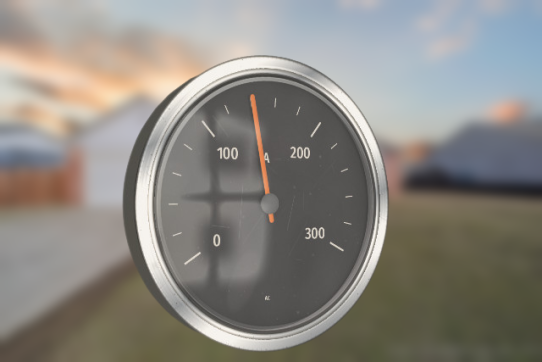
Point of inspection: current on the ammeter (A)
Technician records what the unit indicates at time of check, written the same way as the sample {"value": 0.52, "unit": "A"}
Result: {"value": 140, "unit": "A"}
